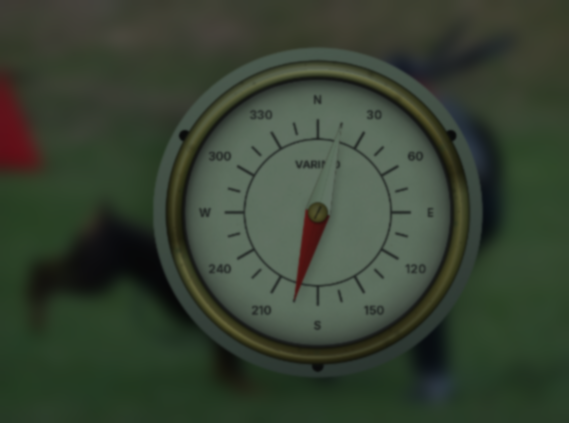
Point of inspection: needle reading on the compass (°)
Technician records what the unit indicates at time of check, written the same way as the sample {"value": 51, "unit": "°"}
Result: {"value": 195, "unit": "°"}
